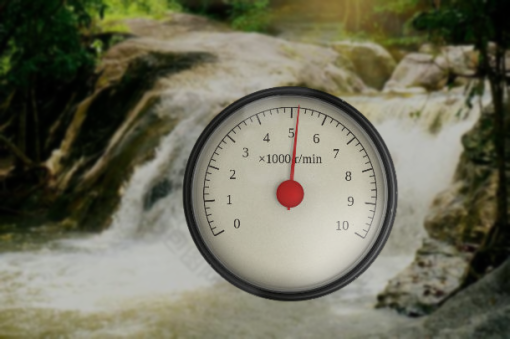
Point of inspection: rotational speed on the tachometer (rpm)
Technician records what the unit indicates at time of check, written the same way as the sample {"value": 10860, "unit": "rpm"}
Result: {"value": 5200, "unit": "rpm"}
